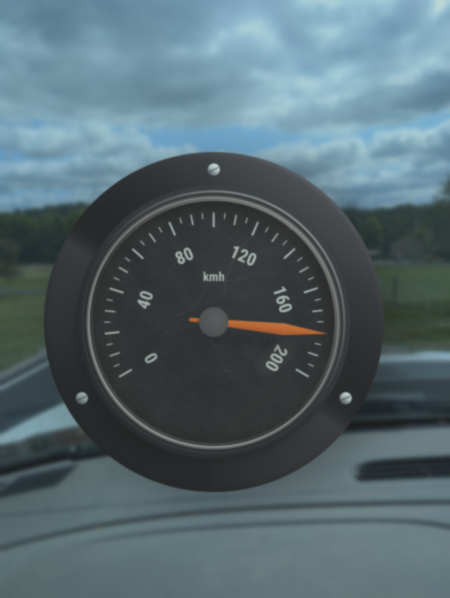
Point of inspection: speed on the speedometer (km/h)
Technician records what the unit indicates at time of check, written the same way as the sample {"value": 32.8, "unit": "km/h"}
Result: {"value": 180, "unit": "km/h"}
